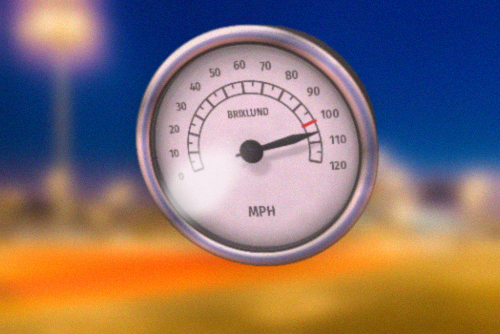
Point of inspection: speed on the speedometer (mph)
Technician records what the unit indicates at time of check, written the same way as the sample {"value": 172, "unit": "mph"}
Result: {"value": 105, "unit": "mph"}
